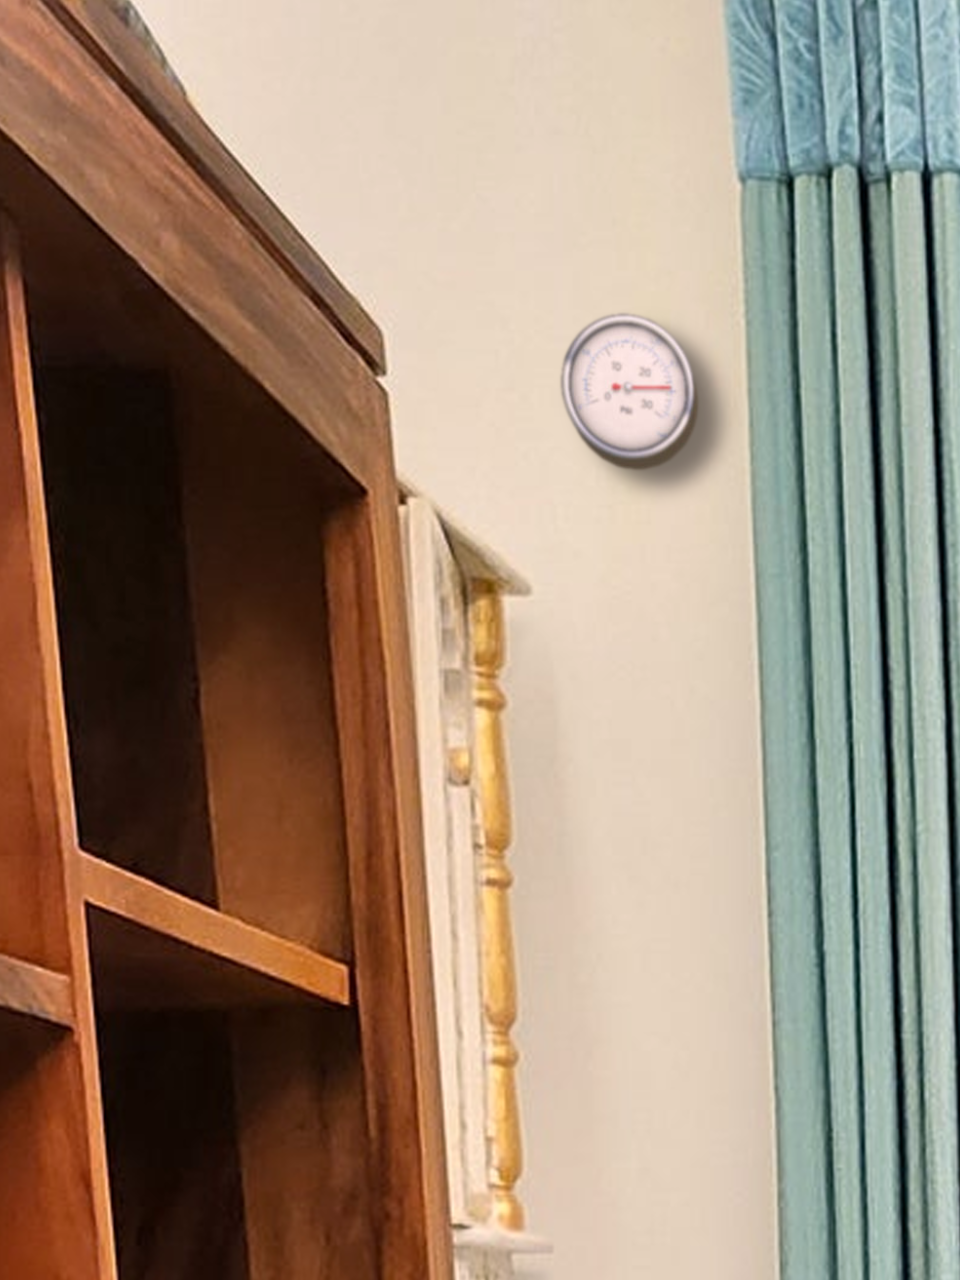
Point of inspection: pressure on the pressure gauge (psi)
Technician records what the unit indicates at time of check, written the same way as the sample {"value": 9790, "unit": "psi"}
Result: {"value": 25, "unit": "psi"}
